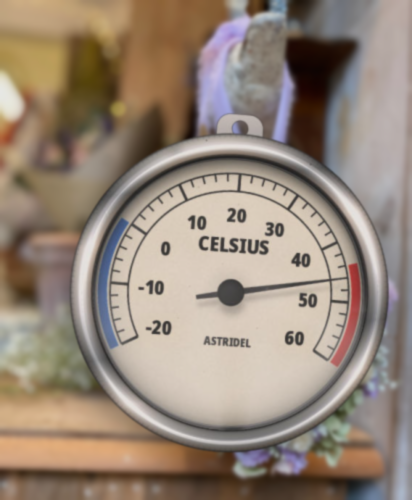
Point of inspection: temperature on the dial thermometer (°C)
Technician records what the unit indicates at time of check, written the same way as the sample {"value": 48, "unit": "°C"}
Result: {"value": 46, "unit": "°C"}
